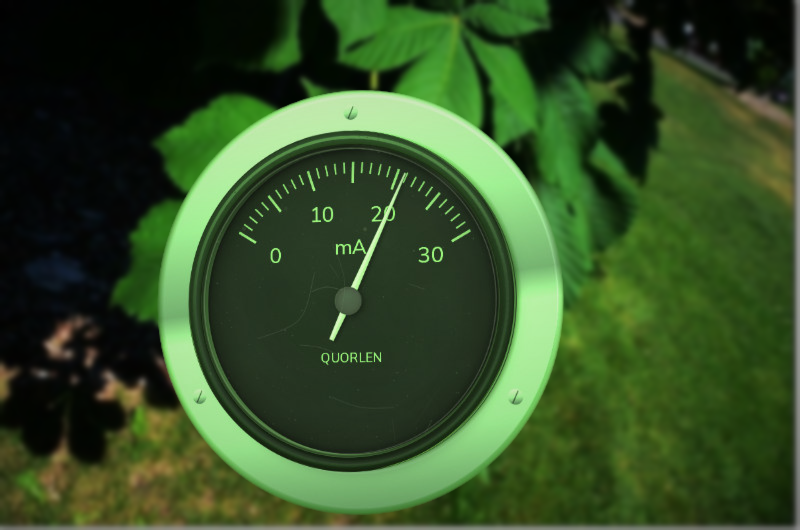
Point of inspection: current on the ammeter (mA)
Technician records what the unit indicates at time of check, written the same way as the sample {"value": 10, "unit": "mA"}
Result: {"value": 21, "unit": "mA"}
